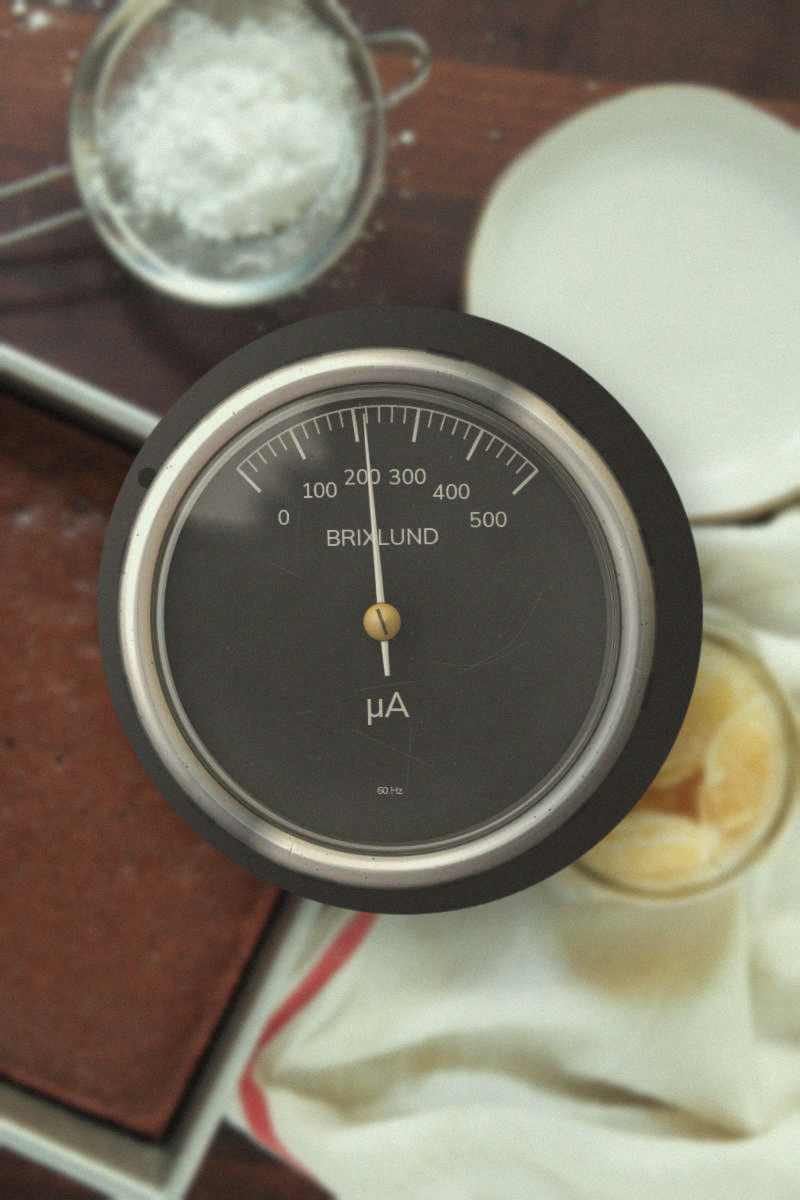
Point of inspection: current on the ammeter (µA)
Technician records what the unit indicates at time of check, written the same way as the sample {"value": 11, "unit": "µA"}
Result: {"value": 220, "unit": "µA"}
